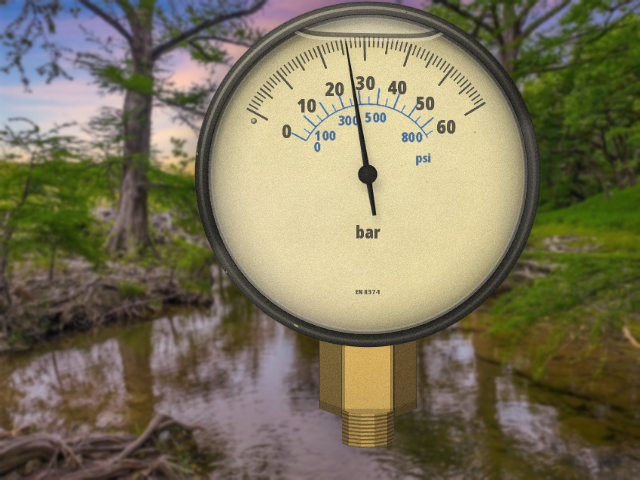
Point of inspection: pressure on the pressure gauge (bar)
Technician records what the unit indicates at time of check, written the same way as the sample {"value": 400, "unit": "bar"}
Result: {"value": 26, "unit": "bar"}
